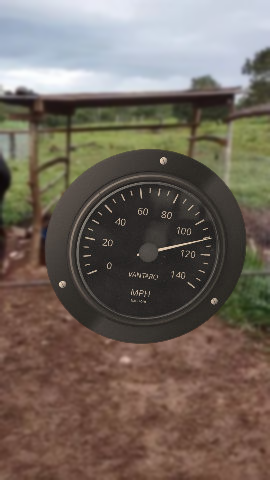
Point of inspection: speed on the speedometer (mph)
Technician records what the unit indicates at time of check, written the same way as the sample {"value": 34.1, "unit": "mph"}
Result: {"value": 110, "unit": "mph"}
